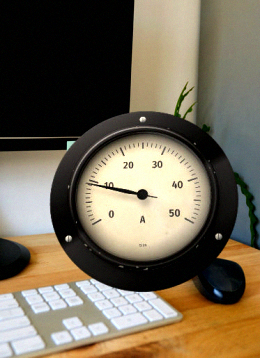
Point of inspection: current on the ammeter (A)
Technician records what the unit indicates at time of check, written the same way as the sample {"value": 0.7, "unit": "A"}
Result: {"value": 9, "unit": "A"}
